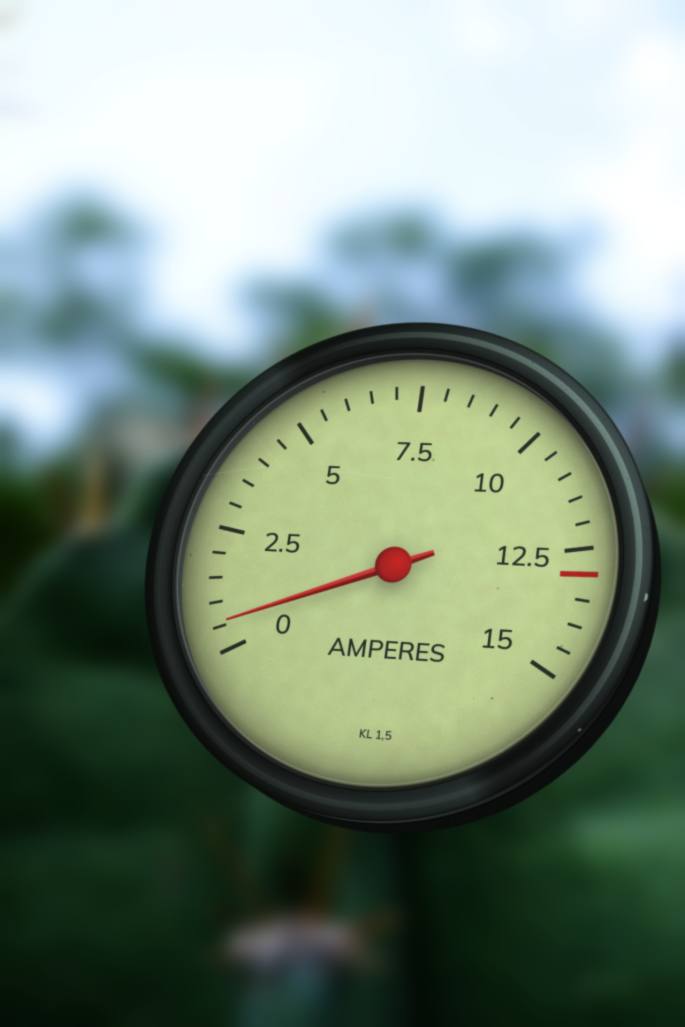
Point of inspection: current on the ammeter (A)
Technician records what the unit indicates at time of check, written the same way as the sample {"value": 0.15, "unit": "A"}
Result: {"value": 0.5, "unit": "A"}
